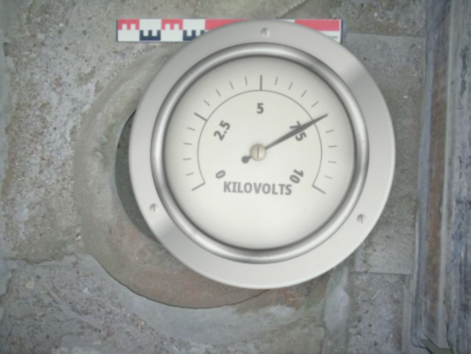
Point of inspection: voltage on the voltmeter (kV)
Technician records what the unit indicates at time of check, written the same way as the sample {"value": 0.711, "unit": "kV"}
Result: {"value": 7.5, "unit": "kV"}
